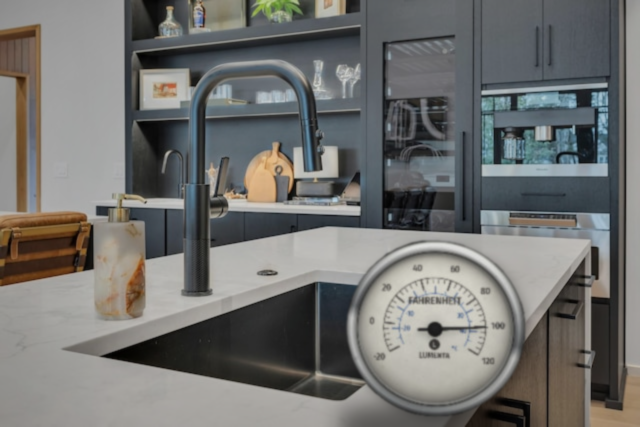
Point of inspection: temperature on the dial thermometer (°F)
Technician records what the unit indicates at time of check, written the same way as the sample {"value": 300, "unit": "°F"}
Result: {"value": 100, "unit": "°F"}
